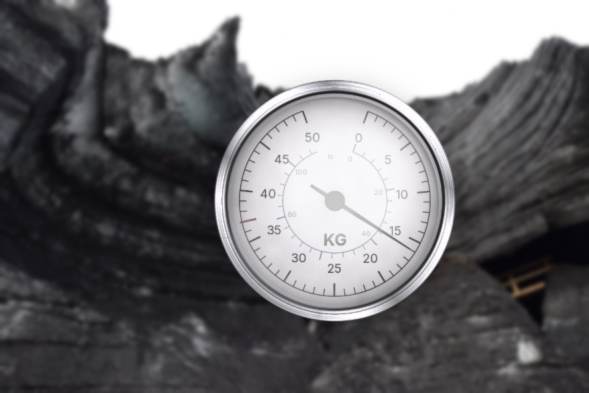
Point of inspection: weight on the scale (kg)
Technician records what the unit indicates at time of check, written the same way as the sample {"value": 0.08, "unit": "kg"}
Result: {"value": 16, "unit": "kg"}
